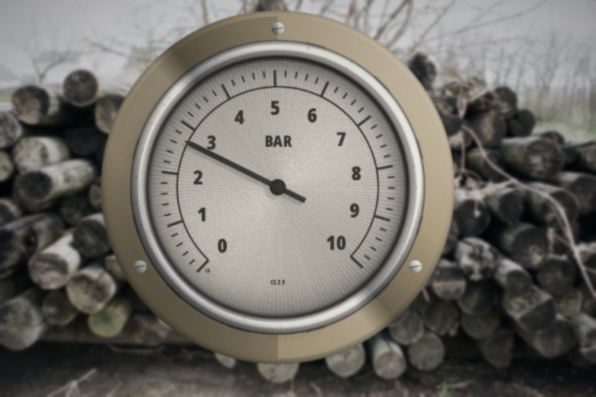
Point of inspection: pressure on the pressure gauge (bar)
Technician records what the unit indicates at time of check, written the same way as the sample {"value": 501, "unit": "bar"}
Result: {"value": 2.7, "unit": "bar"}
